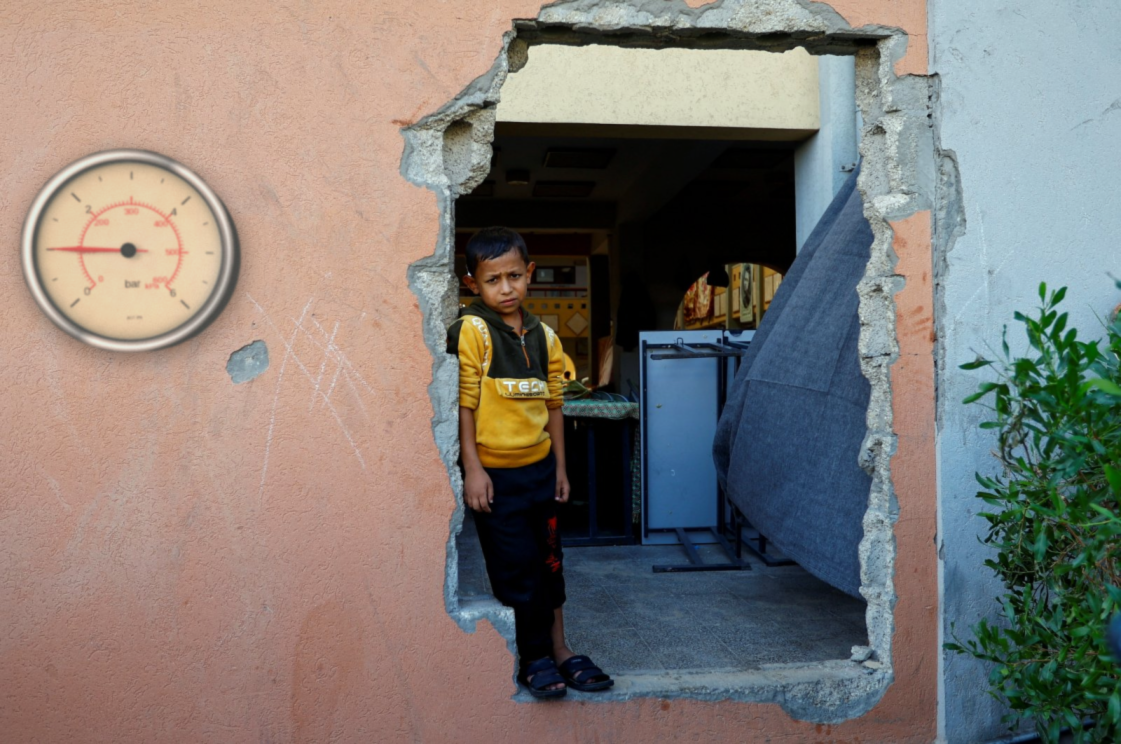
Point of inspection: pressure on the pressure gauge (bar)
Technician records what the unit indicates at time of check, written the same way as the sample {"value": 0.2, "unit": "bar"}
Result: {"value": 1, "unit": "bar"}
